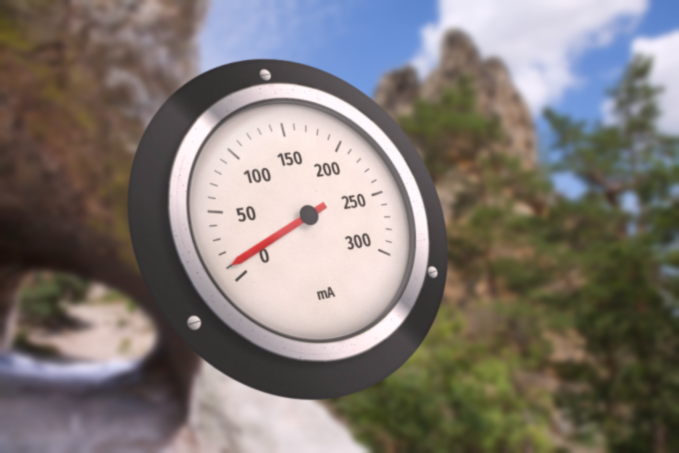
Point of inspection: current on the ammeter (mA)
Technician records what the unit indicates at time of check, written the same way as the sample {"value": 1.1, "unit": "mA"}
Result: {"value": 10, "unit": "mA"}
